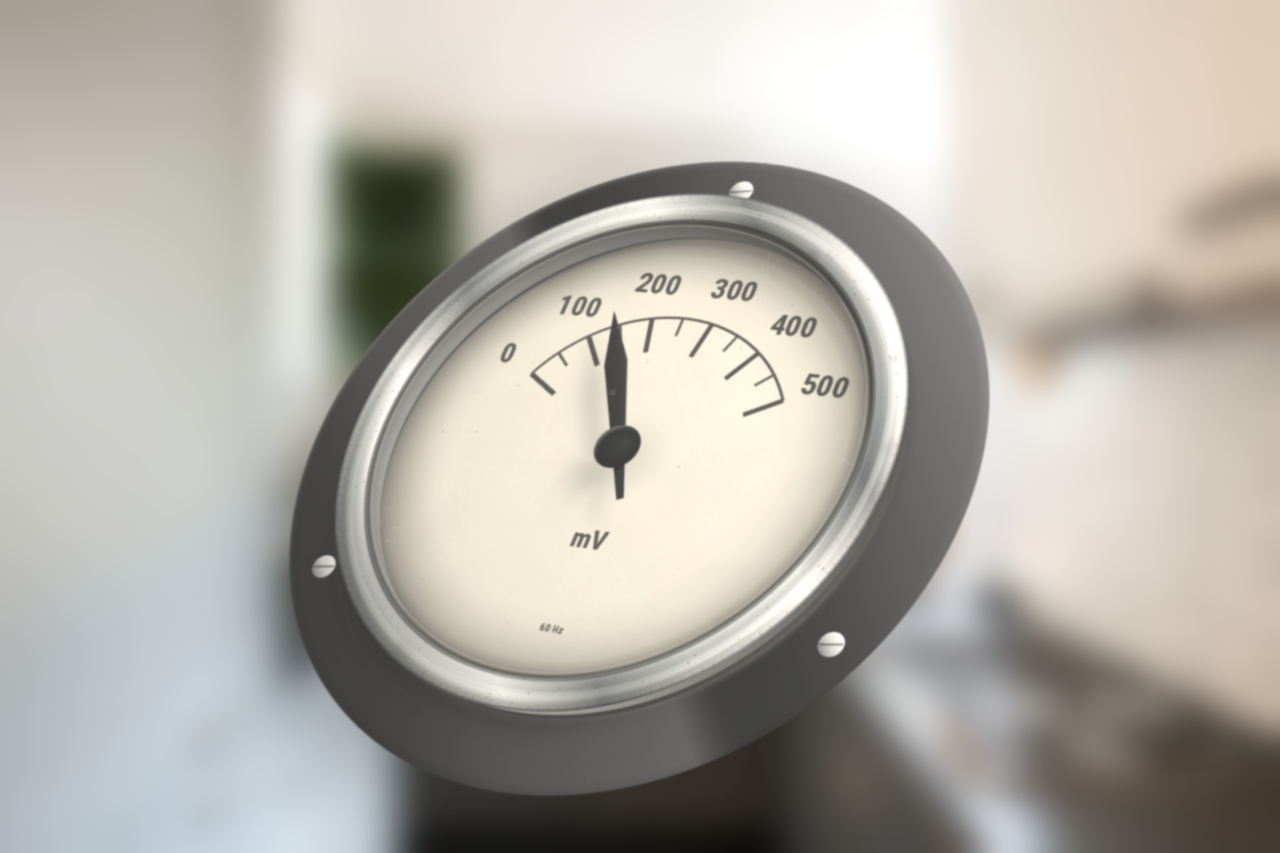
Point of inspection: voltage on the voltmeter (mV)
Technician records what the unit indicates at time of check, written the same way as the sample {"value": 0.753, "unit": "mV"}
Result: {"value": 150, "unit": "mV"}
